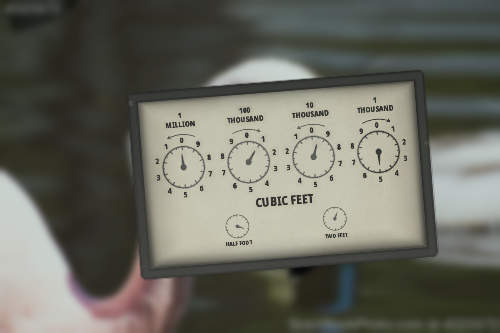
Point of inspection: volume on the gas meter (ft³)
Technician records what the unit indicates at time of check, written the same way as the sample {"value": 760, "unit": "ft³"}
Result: {"value": 9500, "unit": "ft³"}
